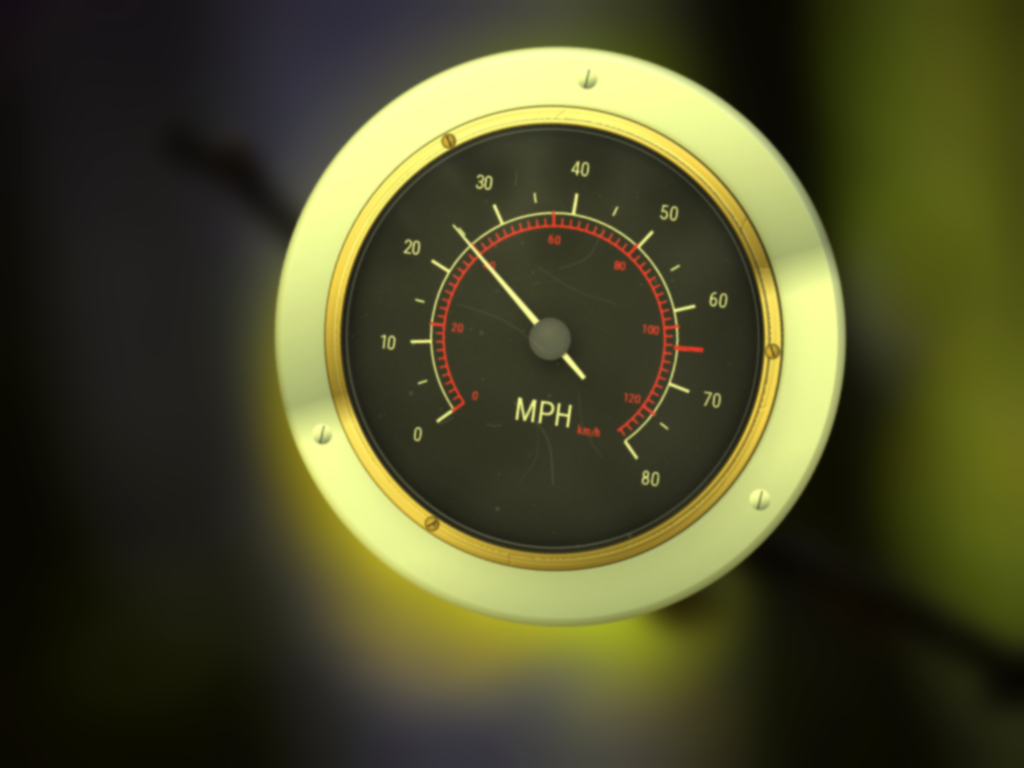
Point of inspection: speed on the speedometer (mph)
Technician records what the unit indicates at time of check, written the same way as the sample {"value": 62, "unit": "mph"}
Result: {"value": 25, "unit": "mph"}
